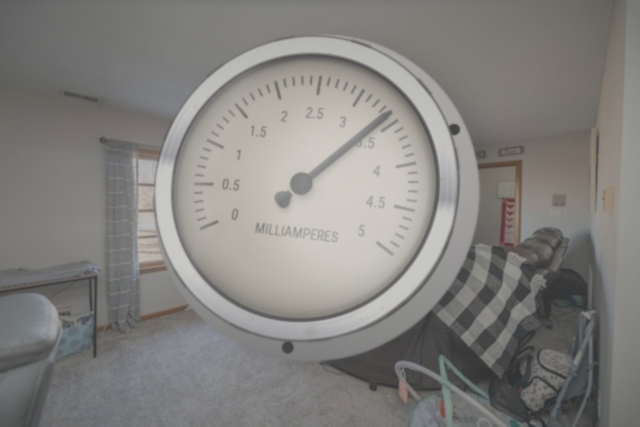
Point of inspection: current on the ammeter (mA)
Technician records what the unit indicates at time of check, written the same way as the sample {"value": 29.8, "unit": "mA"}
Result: {"value": 3.4, "unit": "mA"}
